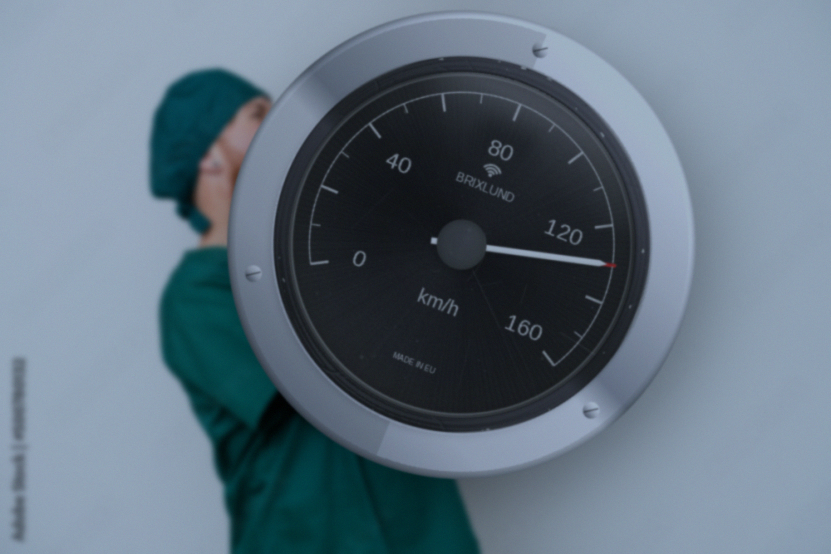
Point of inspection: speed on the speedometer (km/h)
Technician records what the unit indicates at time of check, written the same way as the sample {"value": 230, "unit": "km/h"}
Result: {"value": 130, "unit": "km/h"}
